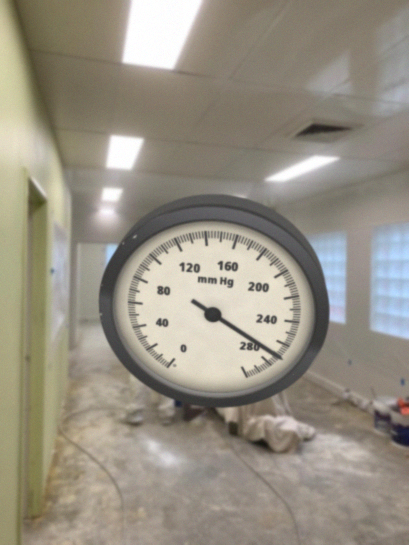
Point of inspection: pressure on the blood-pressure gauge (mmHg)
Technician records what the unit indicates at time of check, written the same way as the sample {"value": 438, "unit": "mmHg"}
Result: {"value": 270, "unit": "mmHg"}
